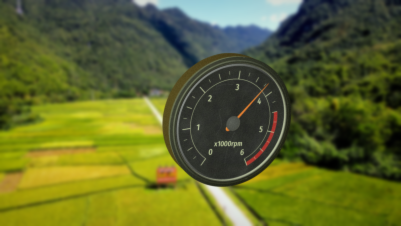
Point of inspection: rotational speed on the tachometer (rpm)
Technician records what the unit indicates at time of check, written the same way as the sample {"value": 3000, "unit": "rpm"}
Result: {"value": 3750, "unit": "rpm"}
